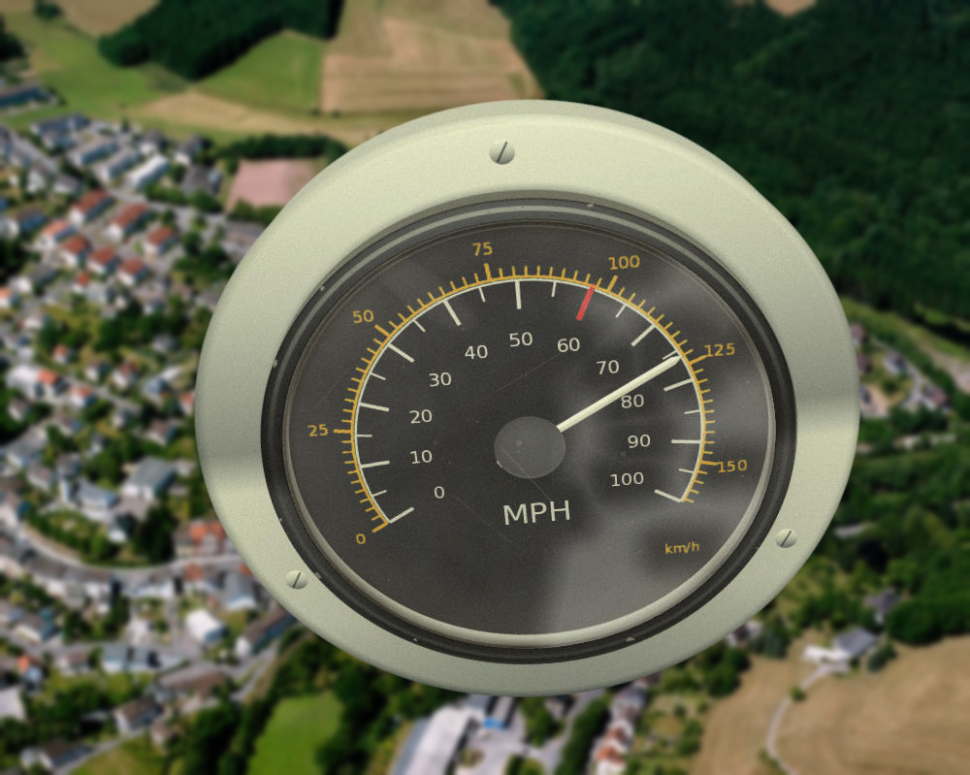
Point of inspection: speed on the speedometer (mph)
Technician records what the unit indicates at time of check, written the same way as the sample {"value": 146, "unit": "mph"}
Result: {"value": 75, "unit": "mph"}
